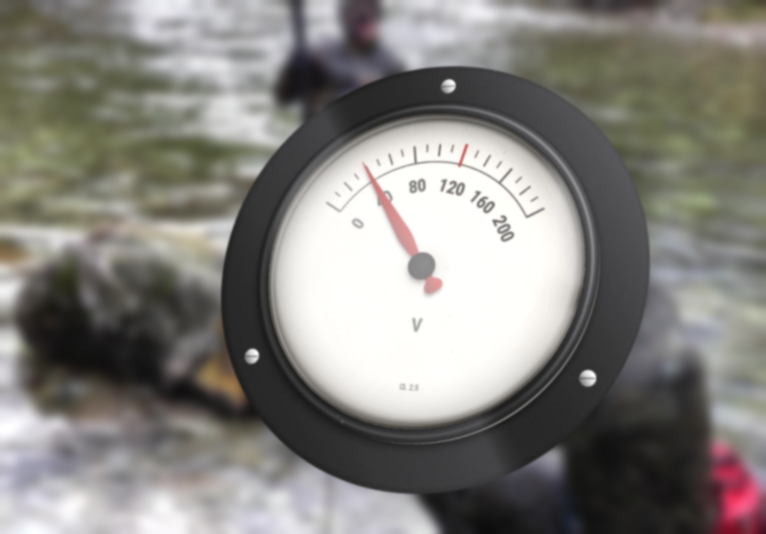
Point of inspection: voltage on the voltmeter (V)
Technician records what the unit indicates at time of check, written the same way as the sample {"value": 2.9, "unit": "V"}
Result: {"value": 40, "unit": "V"}
